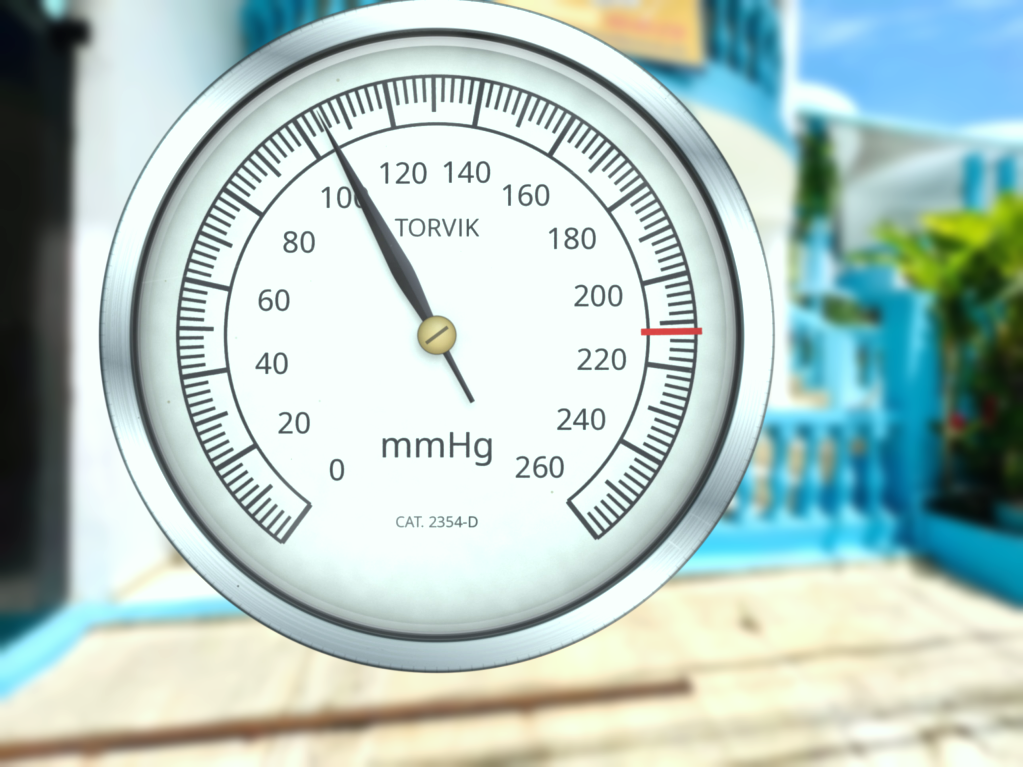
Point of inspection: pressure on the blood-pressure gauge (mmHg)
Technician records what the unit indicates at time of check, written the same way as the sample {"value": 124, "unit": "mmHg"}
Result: {"value": 105, "unit": "mmHg"}
